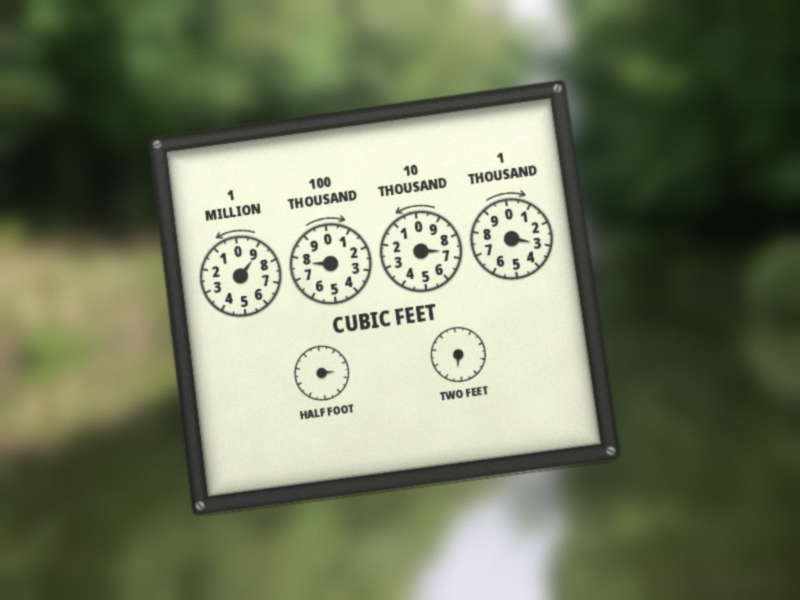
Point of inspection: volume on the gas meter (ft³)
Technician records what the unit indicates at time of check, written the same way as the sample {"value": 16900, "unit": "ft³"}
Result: {"value": 877300, "unit": "ft³"}
